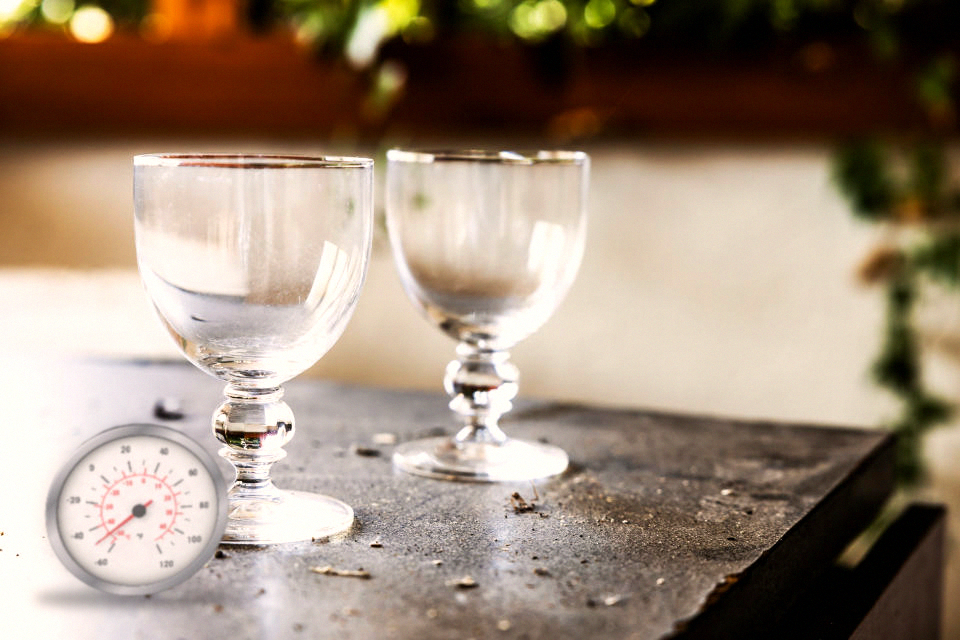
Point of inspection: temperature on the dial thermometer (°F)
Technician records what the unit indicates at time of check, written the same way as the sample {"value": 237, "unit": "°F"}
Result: {"value": -50, "unit": "°F"}
